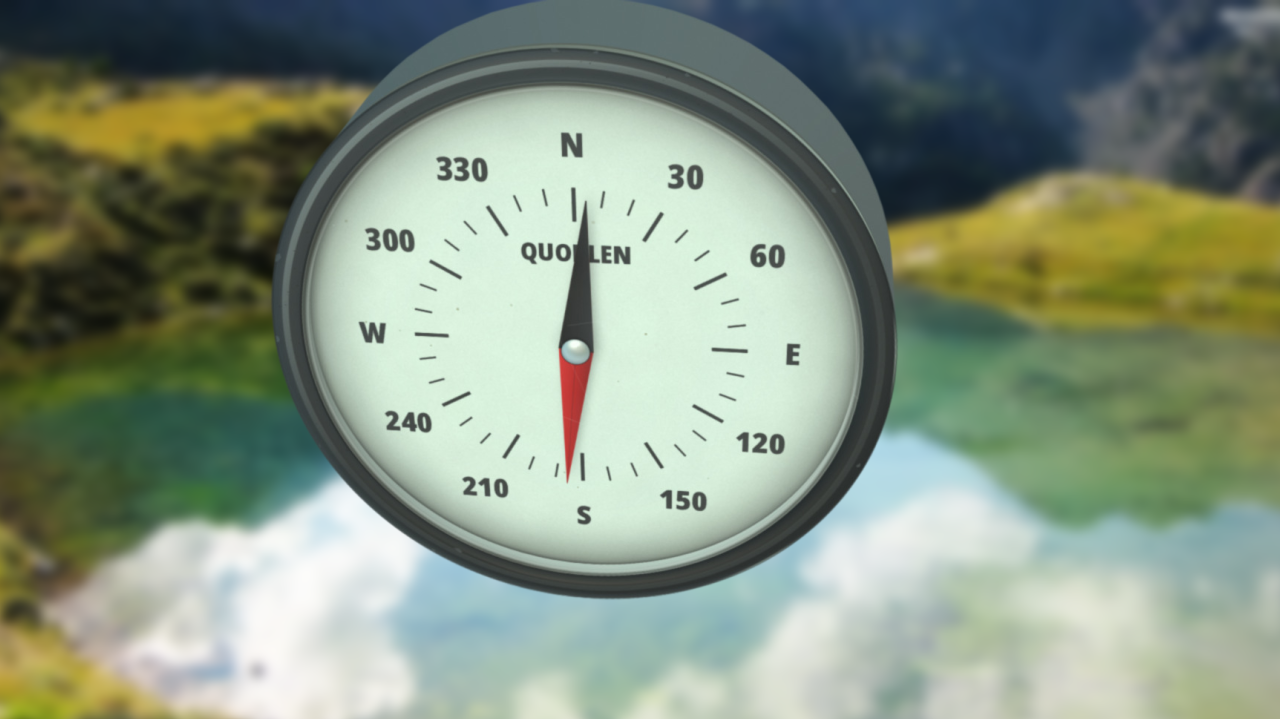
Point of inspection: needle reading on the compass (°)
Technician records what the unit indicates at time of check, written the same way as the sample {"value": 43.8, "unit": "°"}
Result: {"value": 185, "unit": "°"}
